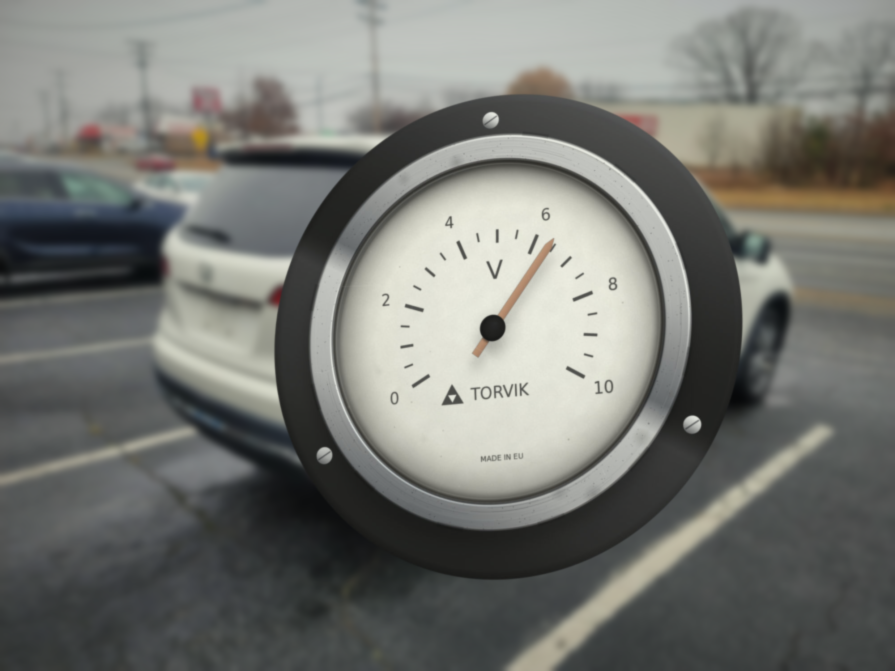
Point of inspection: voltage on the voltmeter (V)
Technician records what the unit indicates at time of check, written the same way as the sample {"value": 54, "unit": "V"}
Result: {"value": 6.5, "unit": "V"}
